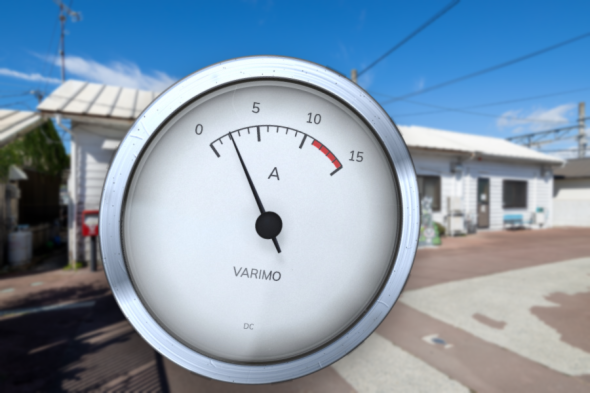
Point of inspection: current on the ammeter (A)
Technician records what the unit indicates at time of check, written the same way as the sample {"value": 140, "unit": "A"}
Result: {"value": 2, "unit": "A"}
